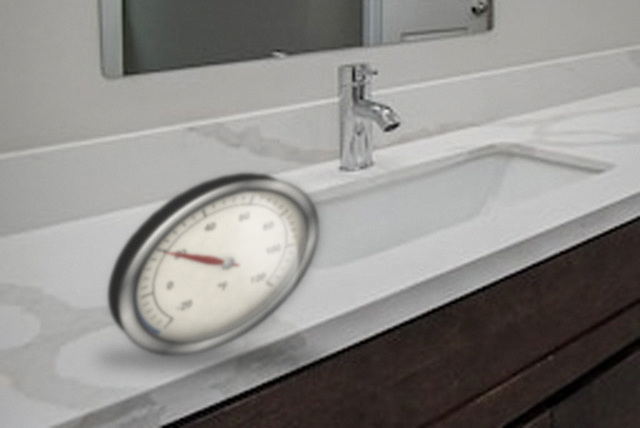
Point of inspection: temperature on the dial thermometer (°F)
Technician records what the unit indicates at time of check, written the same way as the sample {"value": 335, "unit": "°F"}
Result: {"value": 20, "unit": "°F"}
